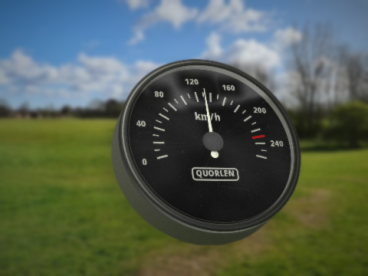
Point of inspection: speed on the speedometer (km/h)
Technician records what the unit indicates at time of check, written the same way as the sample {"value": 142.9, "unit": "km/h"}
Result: {"value": 130, "unit": "km/h"}
